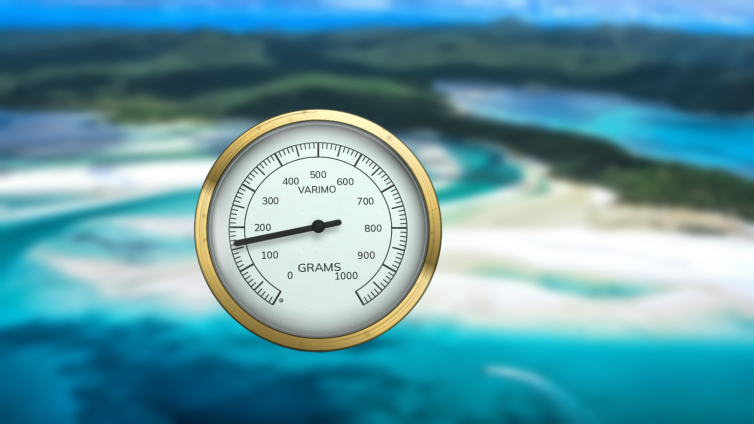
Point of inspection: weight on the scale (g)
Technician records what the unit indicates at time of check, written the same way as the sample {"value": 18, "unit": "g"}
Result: {"value": 160, "unit": "g"}
